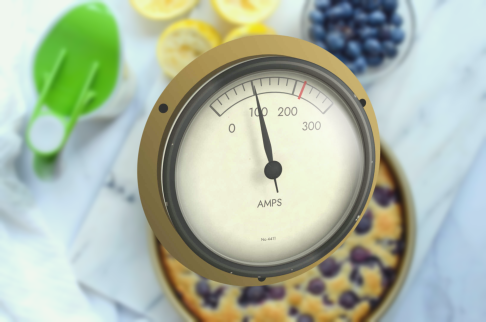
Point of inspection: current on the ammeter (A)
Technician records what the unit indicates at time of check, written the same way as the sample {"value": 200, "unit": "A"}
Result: {"value": 100, "unit": "A"}
